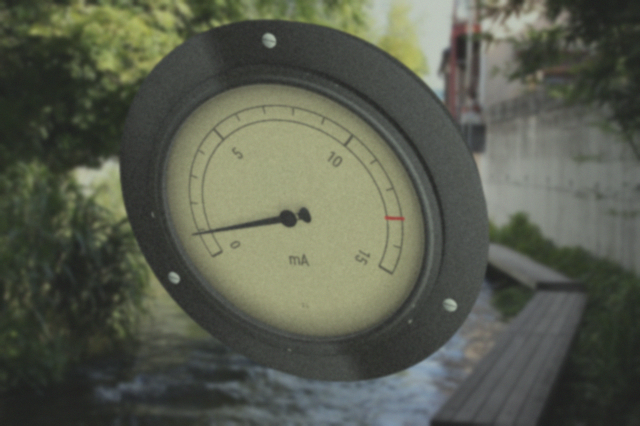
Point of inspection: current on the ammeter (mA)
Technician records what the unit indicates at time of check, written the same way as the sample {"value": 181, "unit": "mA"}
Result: {"value": 1, "unit": "mA"}
